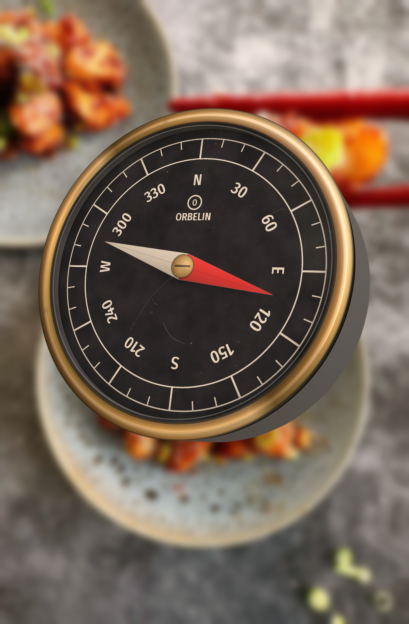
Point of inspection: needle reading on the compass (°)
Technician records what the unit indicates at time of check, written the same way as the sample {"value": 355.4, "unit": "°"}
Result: {"value": 105, "unit": "°"}
